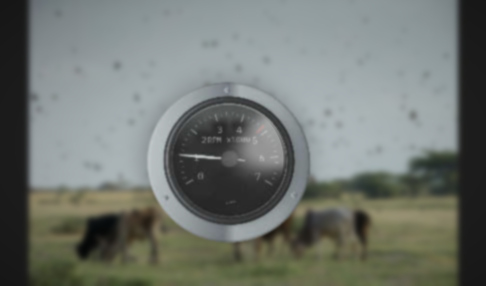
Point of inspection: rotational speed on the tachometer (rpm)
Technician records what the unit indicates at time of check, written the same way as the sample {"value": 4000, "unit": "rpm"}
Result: {"value": 1000, "unit": "rpm"}
